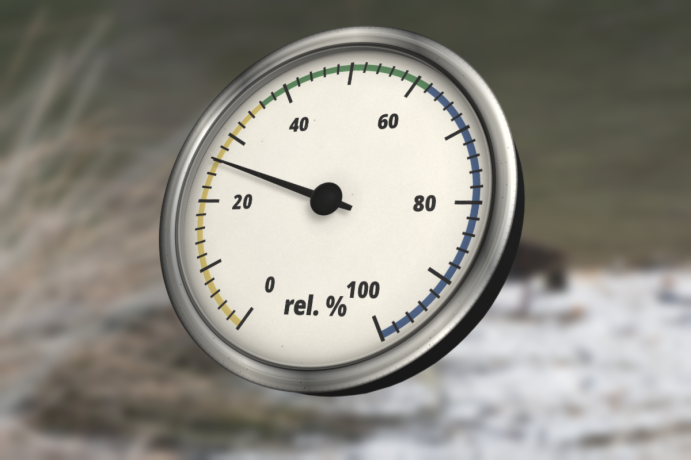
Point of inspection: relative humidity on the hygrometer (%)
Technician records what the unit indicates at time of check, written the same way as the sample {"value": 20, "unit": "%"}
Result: {"value": 26, "unit": "%"}
